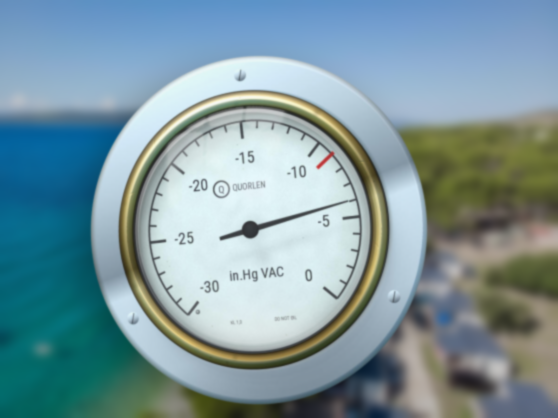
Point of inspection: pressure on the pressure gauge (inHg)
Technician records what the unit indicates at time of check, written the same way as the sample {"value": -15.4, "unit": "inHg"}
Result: {"value": -6, "unit": "inHg"}
